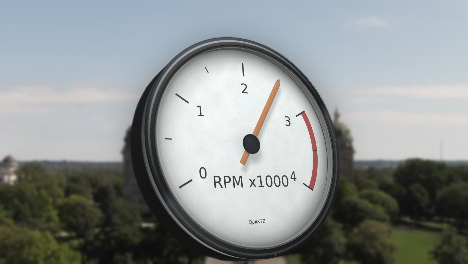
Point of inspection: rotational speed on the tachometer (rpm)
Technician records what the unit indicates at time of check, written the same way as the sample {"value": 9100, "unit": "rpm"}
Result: {"value": 2500, "unit": "rpm"}
